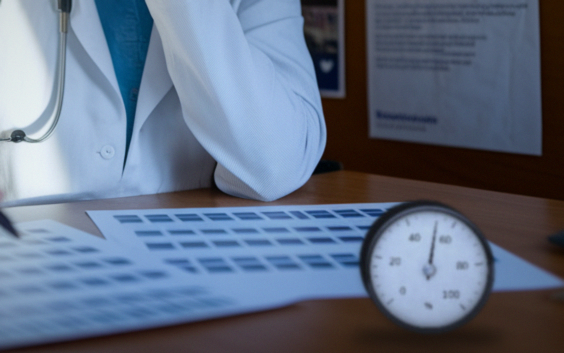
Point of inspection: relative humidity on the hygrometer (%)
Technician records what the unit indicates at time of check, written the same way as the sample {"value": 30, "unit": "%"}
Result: {"value": 52, "unit": "%"}
